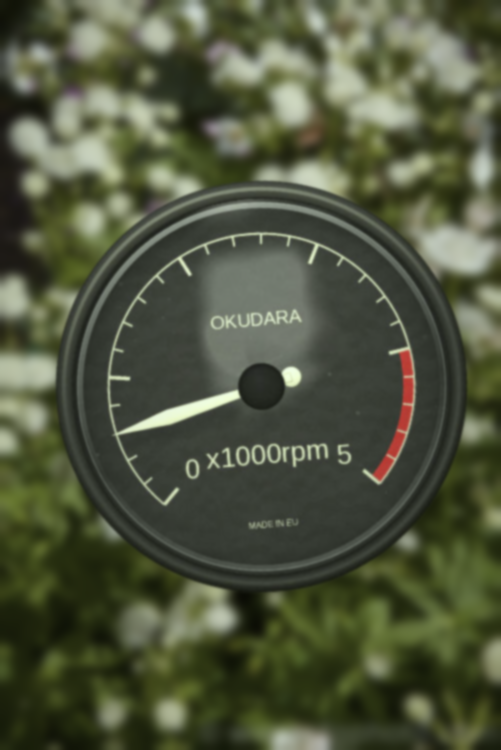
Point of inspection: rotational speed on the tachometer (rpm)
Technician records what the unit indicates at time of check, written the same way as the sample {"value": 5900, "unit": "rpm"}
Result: {"value": 600, "unit": "rpm"}
